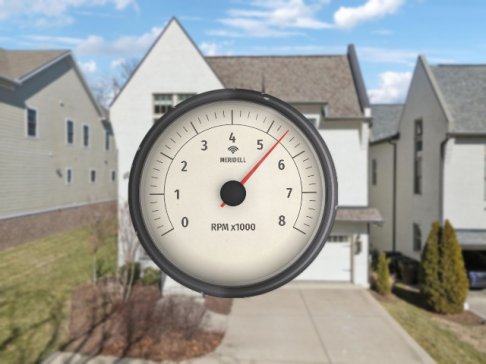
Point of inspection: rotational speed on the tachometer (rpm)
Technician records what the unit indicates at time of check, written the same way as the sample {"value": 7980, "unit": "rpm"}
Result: {"value": 5400, "unit": "rpm"}
